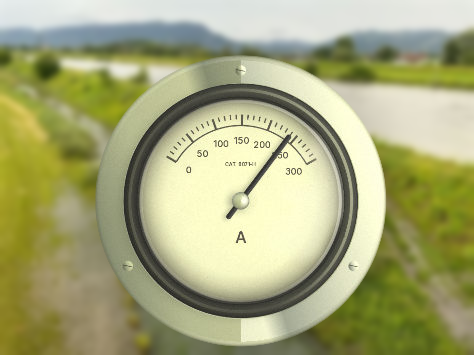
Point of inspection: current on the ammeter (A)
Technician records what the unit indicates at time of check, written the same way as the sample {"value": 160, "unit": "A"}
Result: {"value": 240, "unit": "A"}
